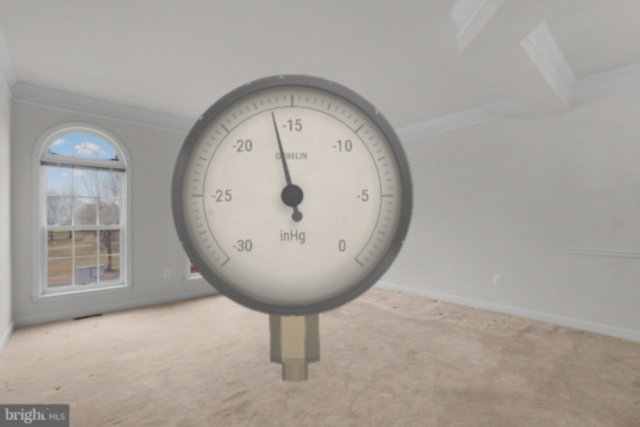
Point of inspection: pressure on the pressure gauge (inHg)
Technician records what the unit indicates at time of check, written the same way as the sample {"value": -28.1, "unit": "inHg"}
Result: {"value": -16.5, "unit": "inHg"}
